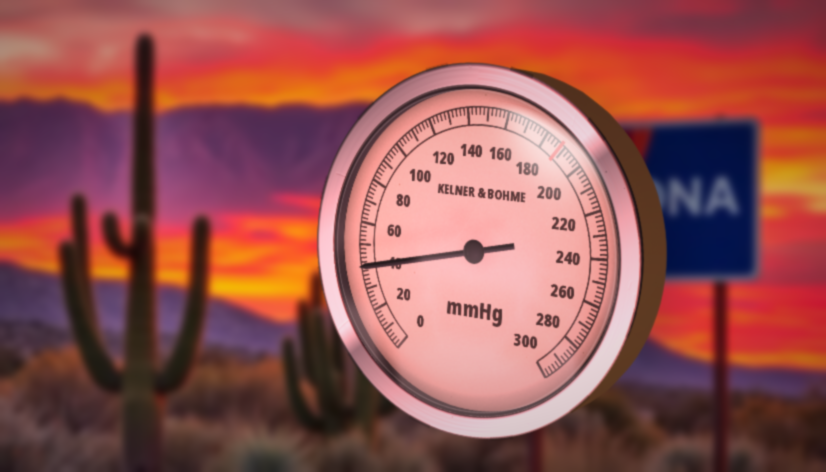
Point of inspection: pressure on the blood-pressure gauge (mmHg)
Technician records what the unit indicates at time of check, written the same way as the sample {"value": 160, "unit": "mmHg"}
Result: {"value": 40, "unit": "mmHg"}
